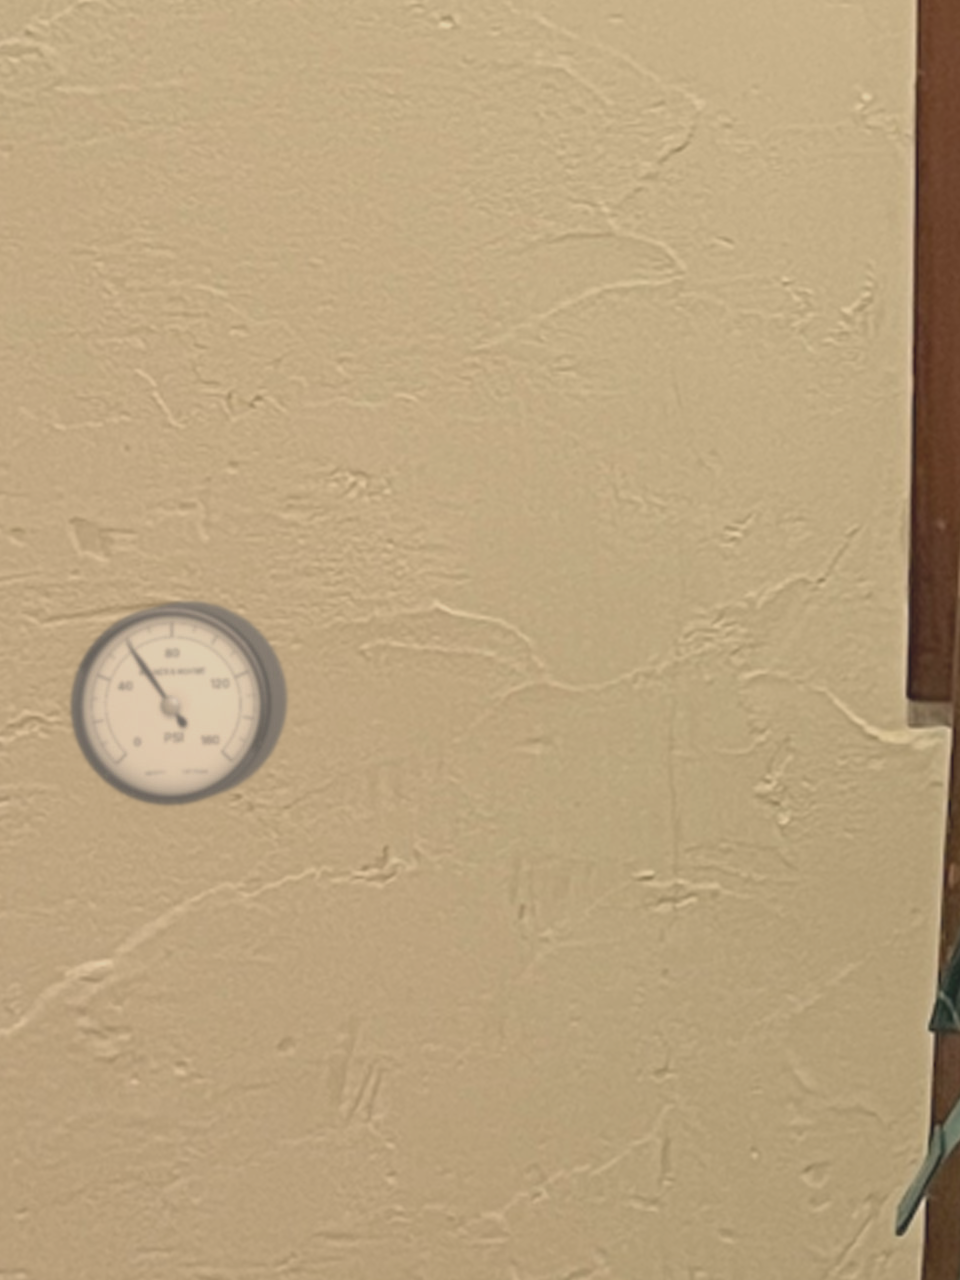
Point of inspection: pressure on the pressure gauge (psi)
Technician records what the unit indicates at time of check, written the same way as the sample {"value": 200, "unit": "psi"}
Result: {"value": 60, "unit": "psi"}
